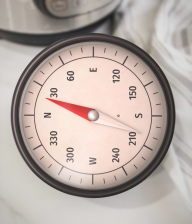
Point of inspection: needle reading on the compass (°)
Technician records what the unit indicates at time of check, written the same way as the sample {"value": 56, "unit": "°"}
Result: {"value": 20, "unit": "°"}
